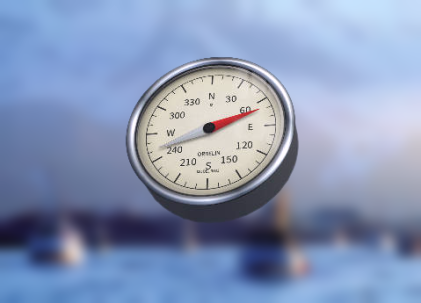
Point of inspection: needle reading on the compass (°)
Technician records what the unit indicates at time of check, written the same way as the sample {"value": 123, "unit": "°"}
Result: {"value": 70, "unit": "°"}
